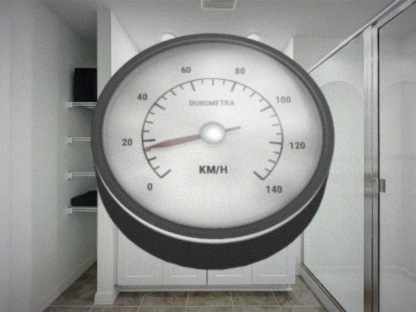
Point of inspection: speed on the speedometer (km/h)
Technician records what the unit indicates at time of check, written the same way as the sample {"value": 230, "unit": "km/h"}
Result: {"value": 15, "unit": "km/h"}
